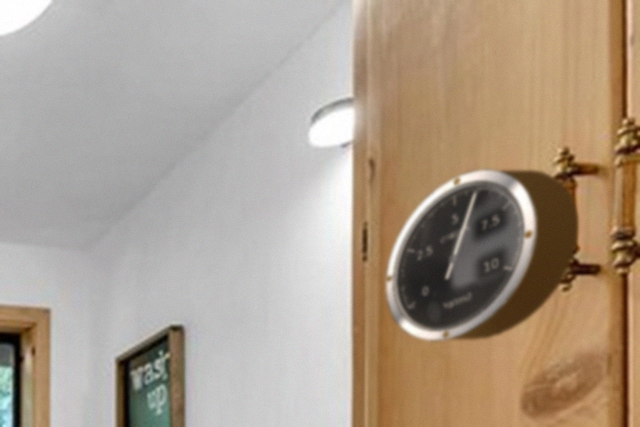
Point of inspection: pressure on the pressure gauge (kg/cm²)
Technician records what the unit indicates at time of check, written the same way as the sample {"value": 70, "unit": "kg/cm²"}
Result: {"value": 6, "unit": "kg/cm²"}
